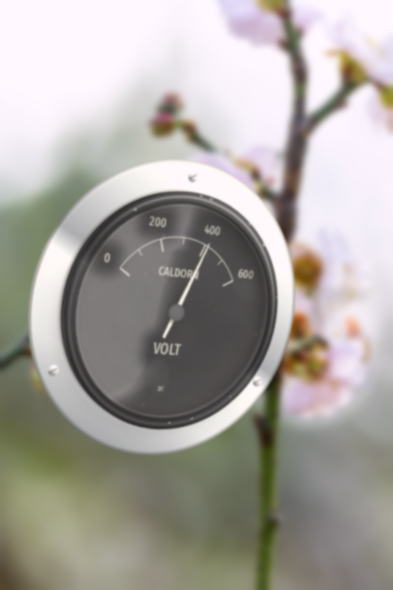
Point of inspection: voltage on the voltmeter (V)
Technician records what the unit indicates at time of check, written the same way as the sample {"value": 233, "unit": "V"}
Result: {"value": 400, "unit": "V"}
